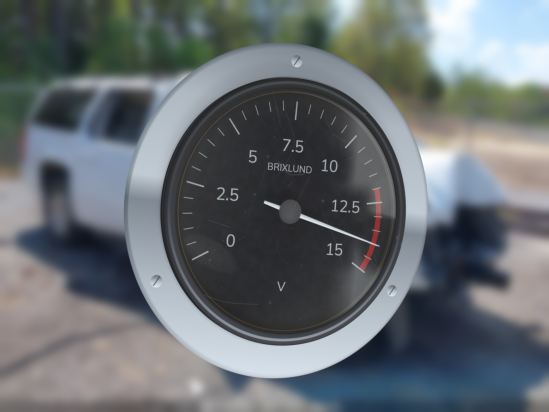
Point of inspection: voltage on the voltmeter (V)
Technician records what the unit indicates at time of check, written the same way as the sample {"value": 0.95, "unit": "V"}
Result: {"value": 14, "unit": "V"}
